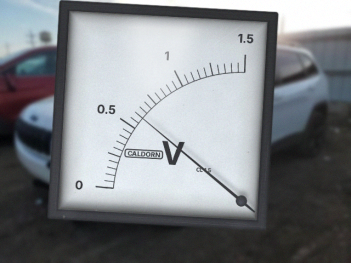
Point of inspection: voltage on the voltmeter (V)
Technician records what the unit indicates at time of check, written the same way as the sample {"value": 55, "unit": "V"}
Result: {"value": 0.6, "unit": "V"}
